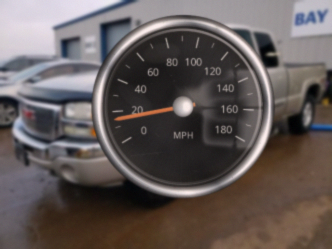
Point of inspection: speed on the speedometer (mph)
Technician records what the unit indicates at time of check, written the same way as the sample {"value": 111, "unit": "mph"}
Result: {"value": 15, "unit": "mph"}
